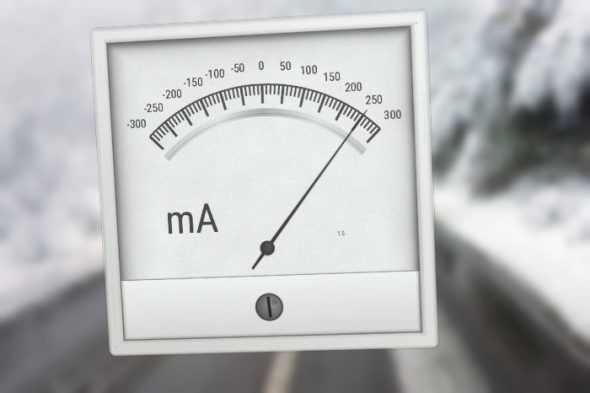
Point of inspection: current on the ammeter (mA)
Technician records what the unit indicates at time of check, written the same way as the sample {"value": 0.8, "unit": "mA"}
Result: {"value": 250, "unit": "mA"}
